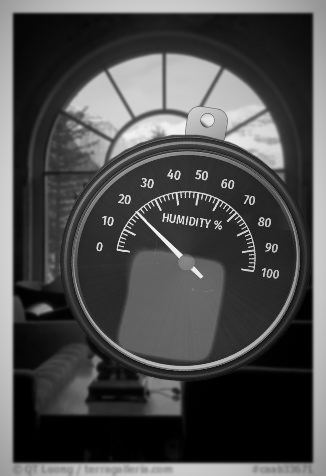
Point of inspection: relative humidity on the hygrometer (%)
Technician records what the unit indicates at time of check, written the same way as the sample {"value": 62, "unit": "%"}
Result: {"value": 20, "unit": "%"}
